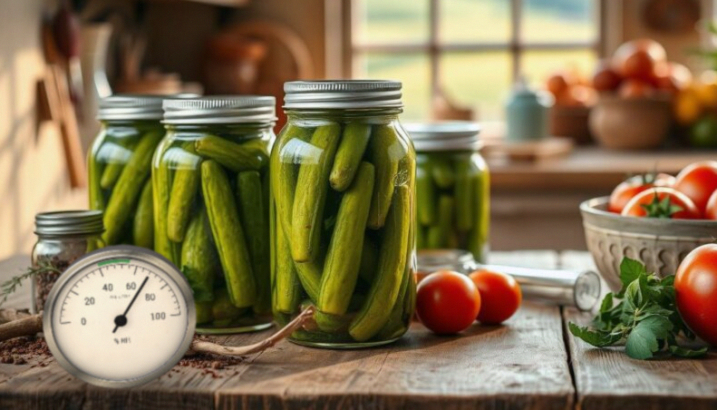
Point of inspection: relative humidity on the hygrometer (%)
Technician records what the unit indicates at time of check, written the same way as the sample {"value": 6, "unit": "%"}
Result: {"value": 68, "unit": "%"}
